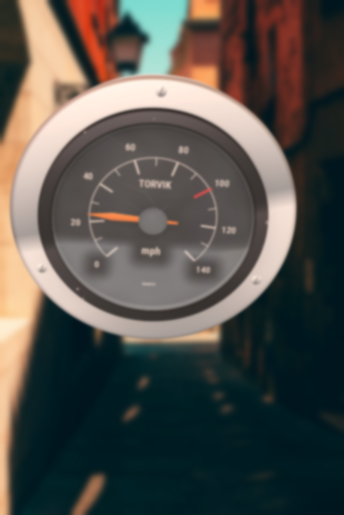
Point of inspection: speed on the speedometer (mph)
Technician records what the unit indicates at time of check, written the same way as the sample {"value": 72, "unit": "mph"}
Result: {"value": 25, "unit": "mph"}
